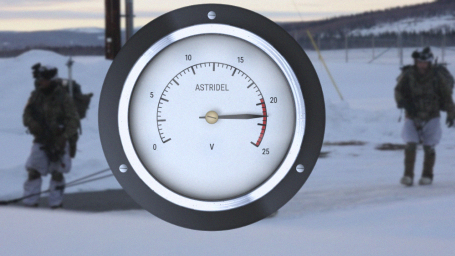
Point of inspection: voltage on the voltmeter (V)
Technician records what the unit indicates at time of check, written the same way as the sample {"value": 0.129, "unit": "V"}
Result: {"value": 21.5, "unit": "V"}
